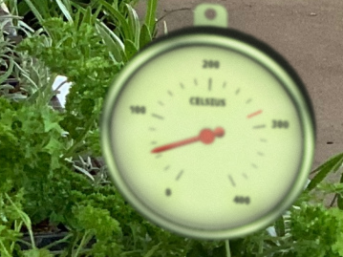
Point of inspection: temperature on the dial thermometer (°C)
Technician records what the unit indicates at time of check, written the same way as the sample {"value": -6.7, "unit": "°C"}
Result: {"value": 50, "unit": "°C"}
